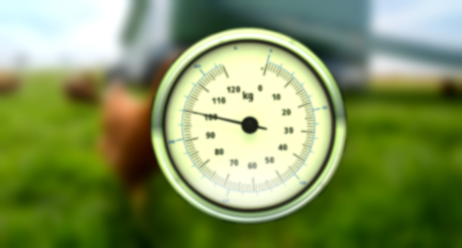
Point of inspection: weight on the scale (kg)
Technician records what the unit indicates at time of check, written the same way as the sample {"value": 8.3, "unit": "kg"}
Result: {"value": 100, "unit": "kg"}
